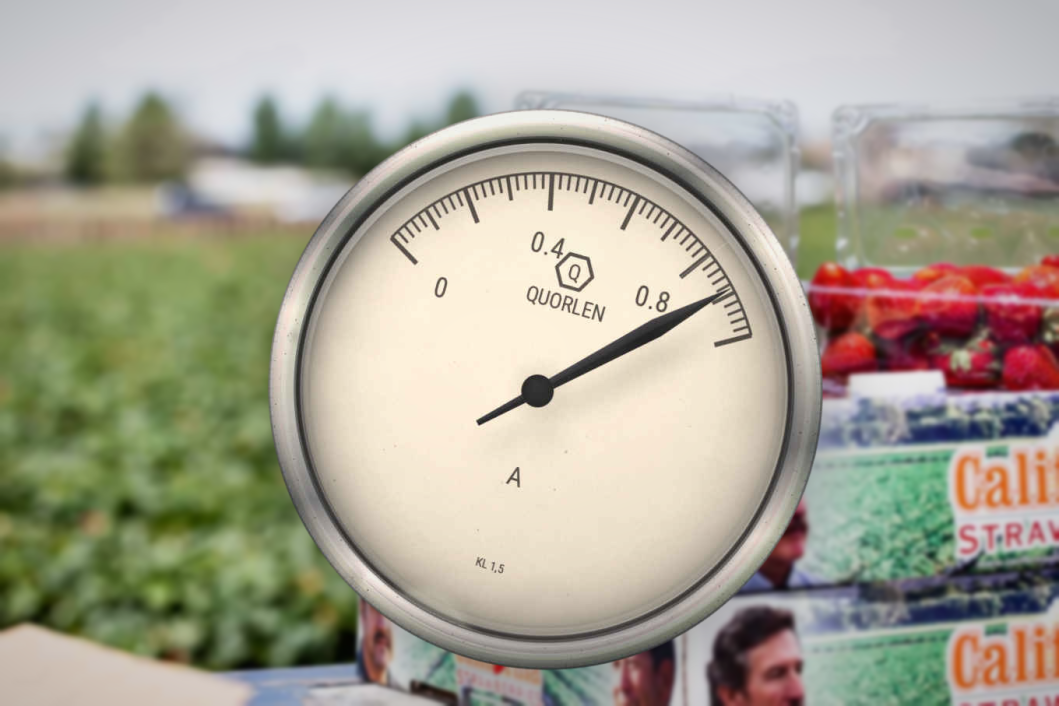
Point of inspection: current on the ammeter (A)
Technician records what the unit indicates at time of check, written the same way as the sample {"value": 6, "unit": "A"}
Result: {"value": 0.89, "unit": "A"}
